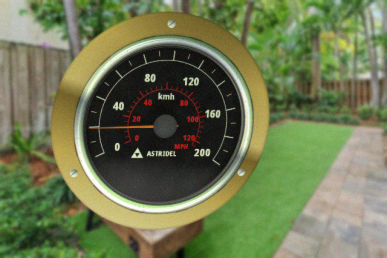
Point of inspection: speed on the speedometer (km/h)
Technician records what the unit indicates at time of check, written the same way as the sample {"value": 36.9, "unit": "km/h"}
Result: {"value": 20, "unit": "km/h"}
